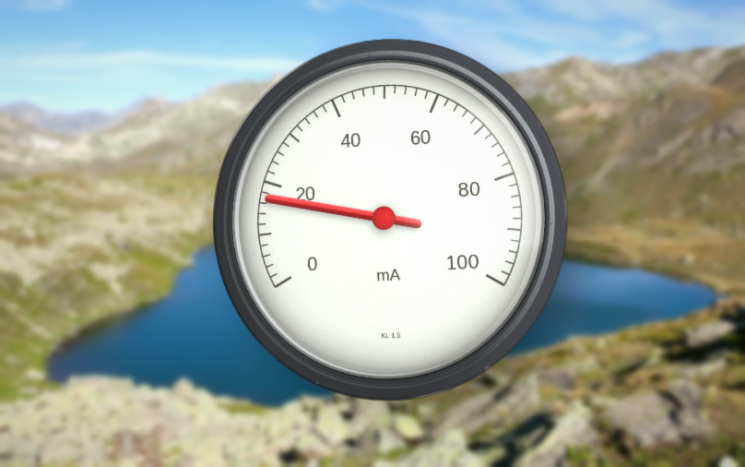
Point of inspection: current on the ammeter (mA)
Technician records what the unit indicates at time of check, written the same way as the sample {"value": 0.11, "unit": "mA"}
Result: {"value": 17, "unit": "mA"}
